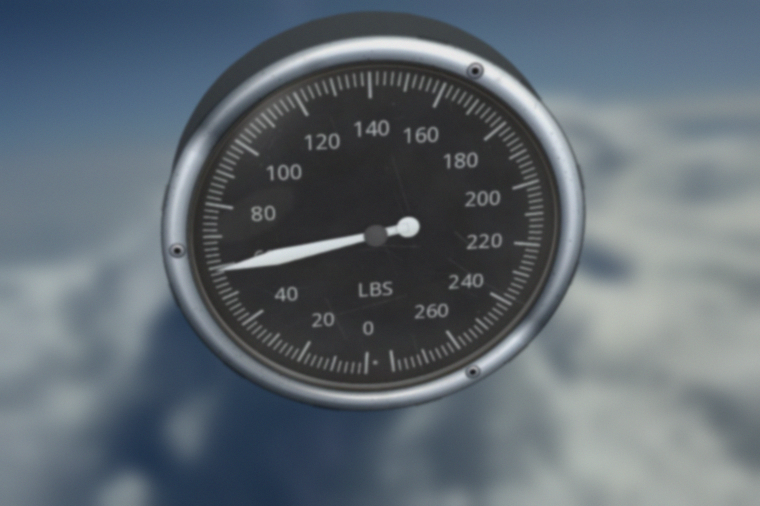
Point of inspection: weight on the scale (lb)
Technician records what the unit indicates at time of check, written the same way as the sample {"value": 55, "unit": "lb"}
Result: {"value": 60, "unit": "lb"}
